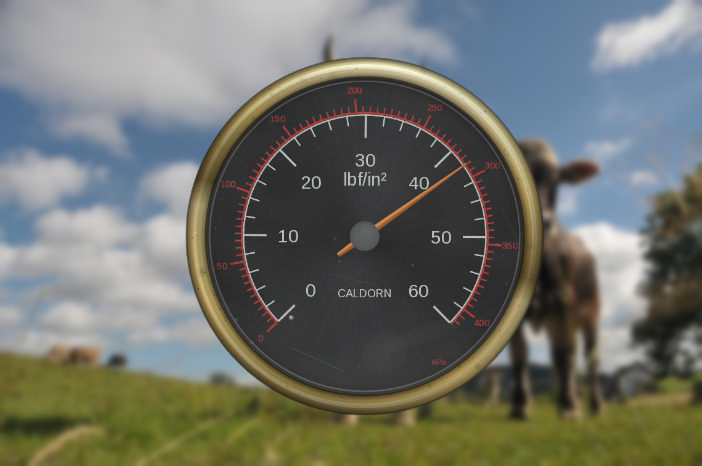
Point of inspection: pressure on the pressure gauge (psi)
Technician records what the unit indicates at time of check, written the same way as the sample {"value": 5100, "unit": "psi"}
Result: {"value": 42, "unit": "psi"}
